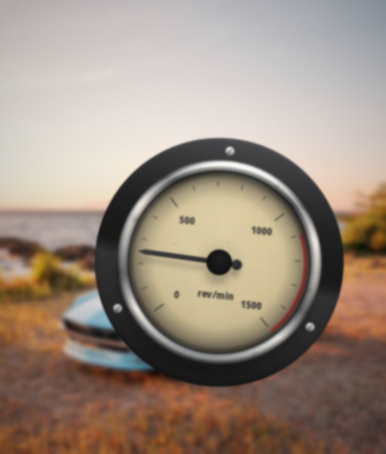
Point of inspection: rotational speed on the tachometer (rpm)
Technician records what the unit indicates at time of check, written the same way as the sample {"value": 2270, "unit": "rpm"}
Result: {"value": 250, "unit": "rpm"}
